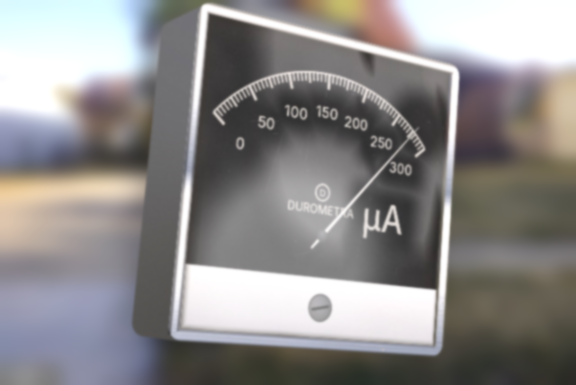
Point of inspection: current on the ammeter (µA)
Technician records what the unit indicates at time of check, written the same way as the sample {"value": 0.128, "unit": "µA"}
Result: {"value": 275, "unit": "µA"}
